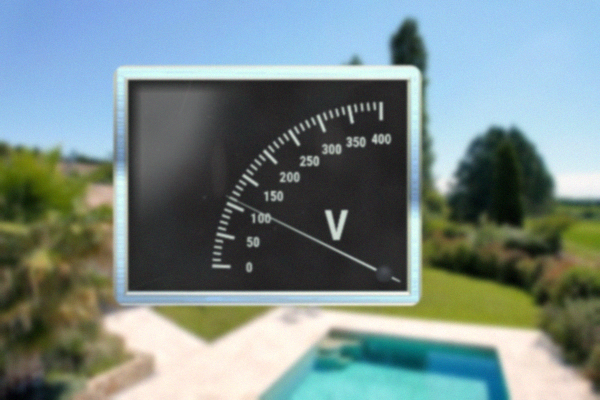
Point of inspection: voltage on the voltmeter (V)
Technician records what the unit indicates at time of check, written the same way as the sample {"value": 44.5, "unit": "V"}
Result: {"value": 110, "unit": "V"}
